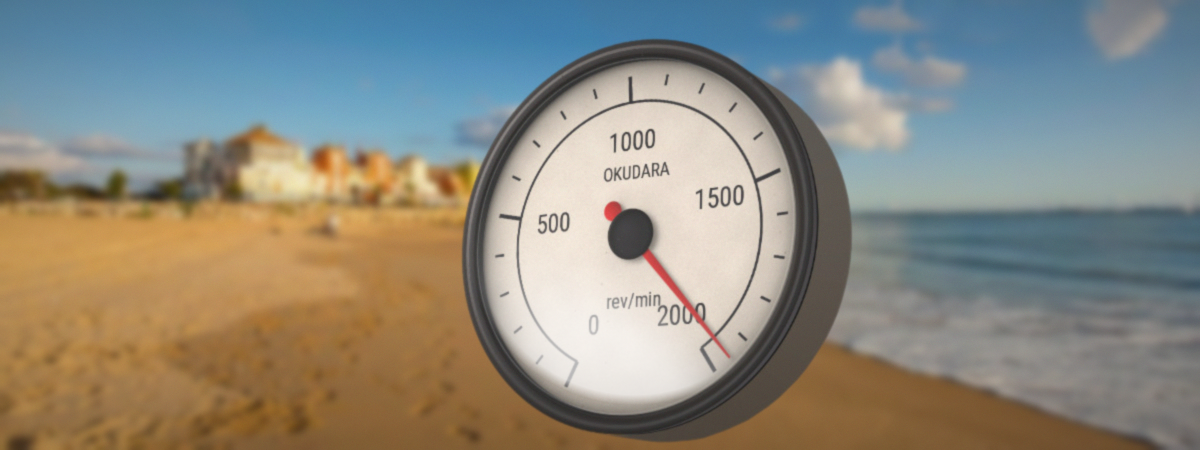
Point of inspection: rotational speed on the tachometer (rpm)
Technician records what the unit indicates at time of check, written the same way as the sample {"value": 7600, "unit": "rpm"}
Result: {"value": 1950, "unit": "rpm"}
